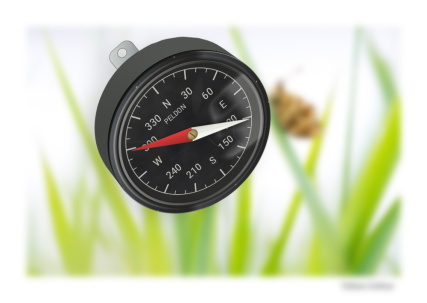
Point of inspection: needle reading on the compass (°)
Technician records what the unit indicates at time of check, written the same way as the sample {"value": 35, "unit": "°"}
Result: {"value": 300, "unit": "°"}
